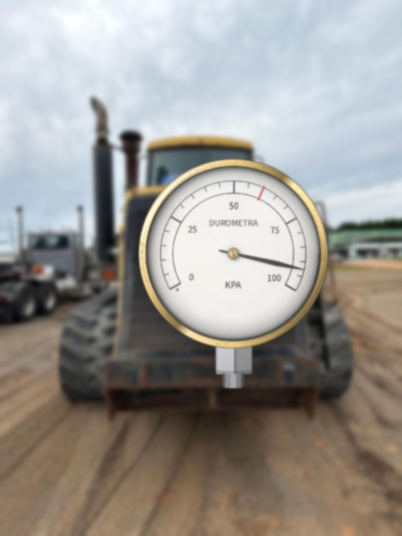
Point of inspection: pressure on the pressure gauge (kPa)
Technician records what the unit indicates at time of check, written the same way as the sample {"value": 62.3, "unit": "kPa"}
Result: {"value": 92.5, "unit": "kPa"}
